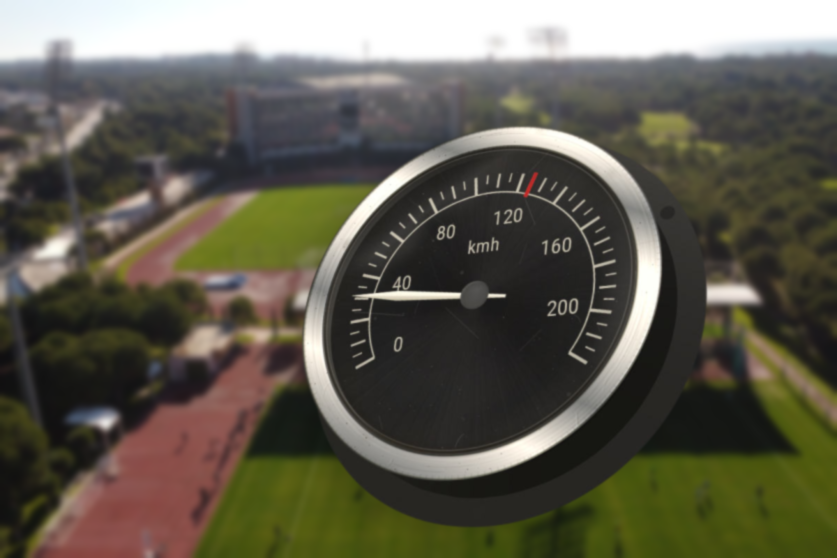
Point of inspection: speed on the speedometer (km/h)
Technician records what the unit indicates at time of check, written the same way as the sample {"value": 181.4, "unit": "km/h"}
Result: {"value": 30, "unit": "km/h"}
